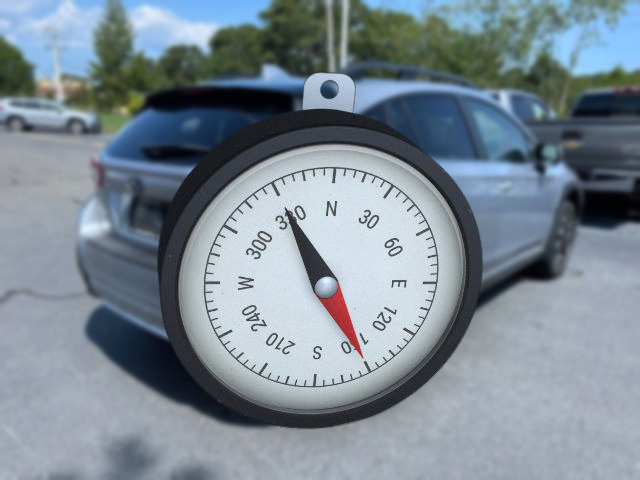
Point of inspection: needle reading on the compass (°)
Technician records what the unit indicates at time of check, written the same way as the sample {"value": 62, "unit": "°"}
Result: {"value": 150, "unit": "°"}
